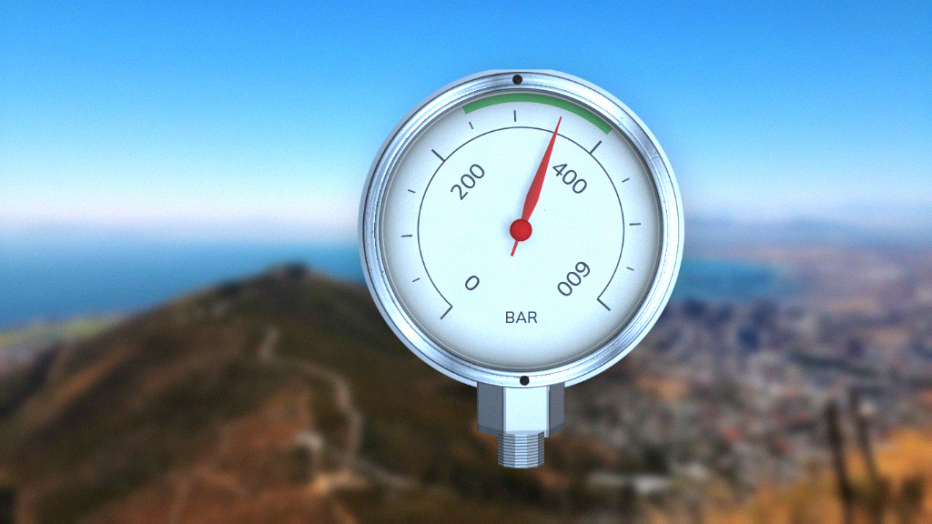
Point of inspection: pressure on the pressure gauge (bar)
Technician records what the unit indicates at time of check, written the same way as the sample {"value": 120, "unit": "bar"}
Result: {"value": 350, "unit": "bar"}
